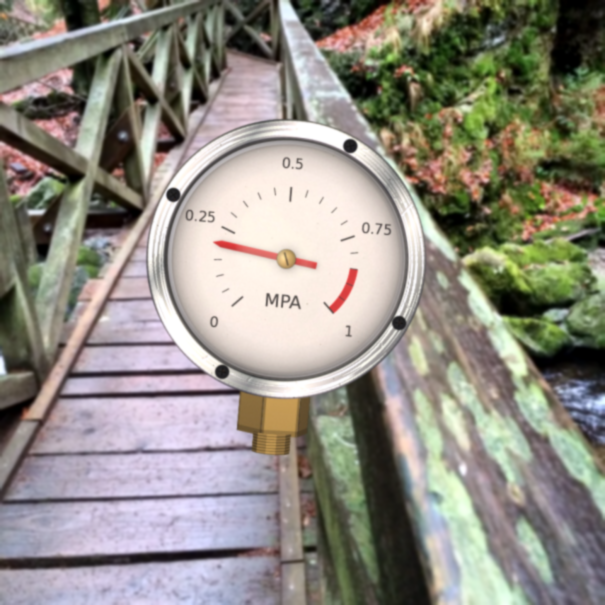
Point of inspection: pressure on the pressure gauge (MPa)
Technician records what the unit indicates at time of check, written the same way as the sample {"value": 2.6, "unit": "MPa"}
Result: {"value": 0.2, "unit": "MPa"}
